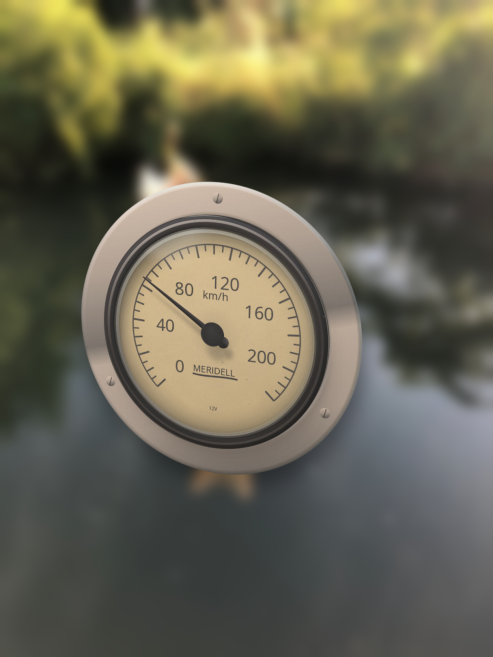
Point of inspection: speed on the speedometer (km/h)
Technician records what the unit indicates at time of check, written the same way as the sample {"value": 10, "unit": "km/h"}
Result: {"value": 65, "unit": "km/h"}
